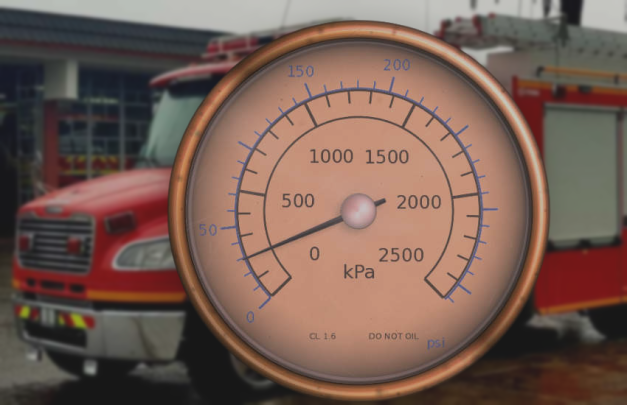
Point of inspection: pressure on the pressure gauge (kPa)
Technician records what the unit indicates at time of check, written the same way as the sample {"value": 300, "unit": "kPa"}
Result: {"value": 200, "unit": "kPa"}
